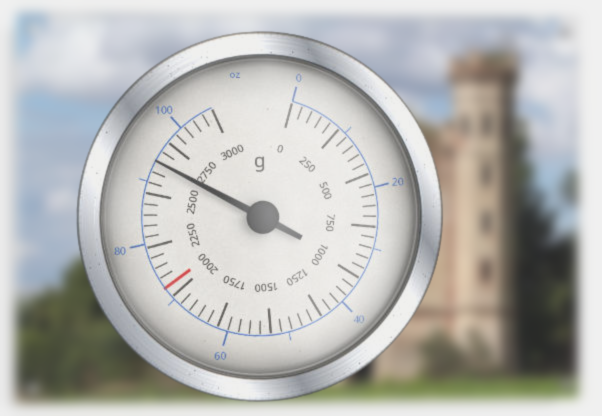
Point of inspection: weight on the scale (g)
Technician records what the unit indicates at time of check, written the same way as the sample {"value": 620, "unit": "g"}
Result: {"value": 2650, "unit": "g"}
